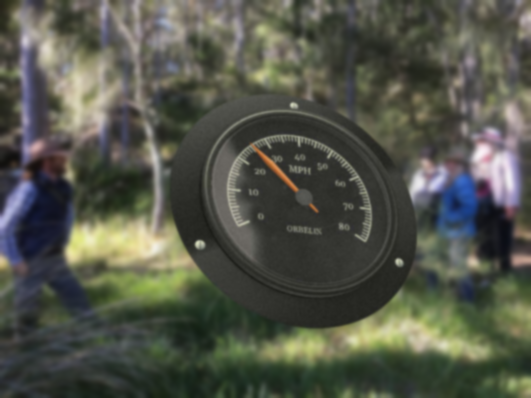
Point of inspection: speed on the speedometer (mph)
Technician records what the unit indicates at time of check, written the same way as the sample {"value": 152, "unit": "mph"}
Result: {"value": 25, "unit": "mph"}
